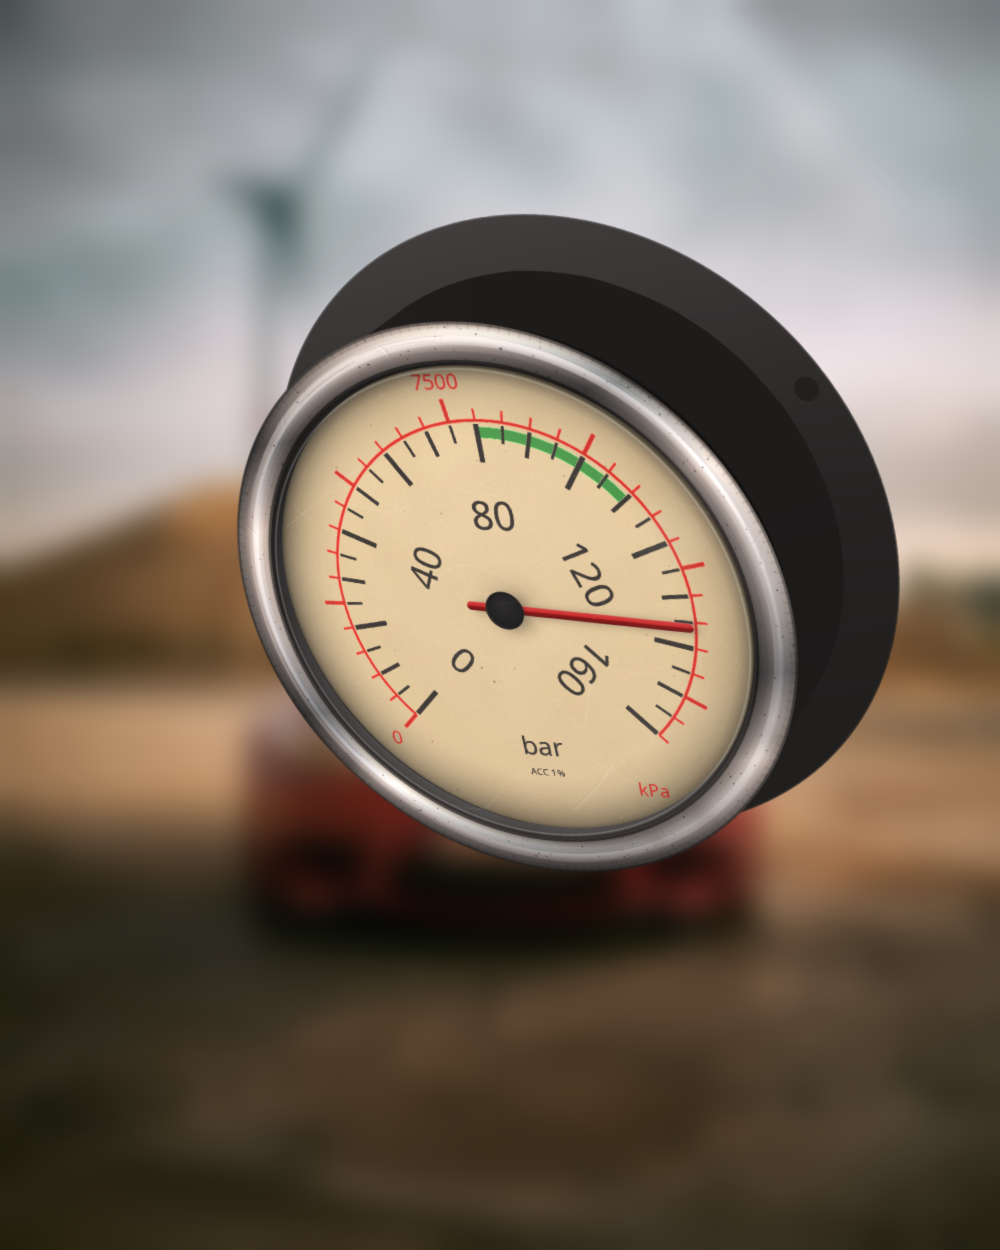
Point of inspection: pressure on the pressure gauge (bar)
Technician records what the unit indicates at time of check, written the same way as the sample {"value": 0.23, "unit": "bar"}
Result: {"value": 135, "unit": "bar"}
